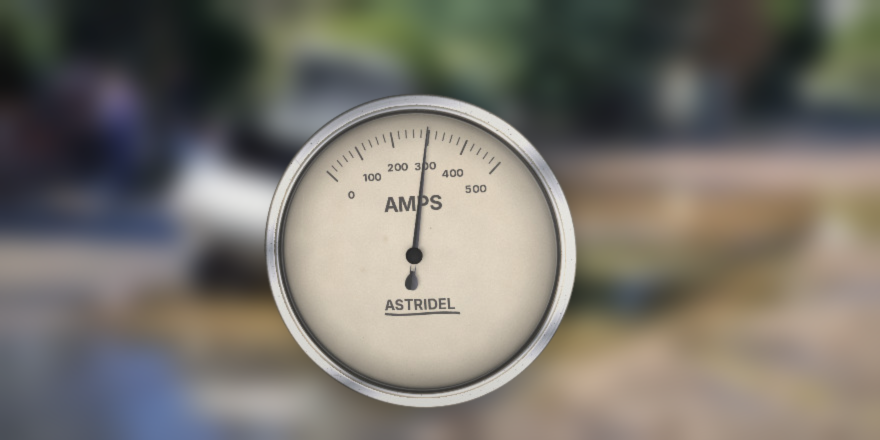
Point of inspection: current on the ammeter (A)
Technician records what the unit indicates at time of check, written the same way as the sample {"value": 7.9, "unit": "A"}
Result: {"value": 300, "unit": "A"}
